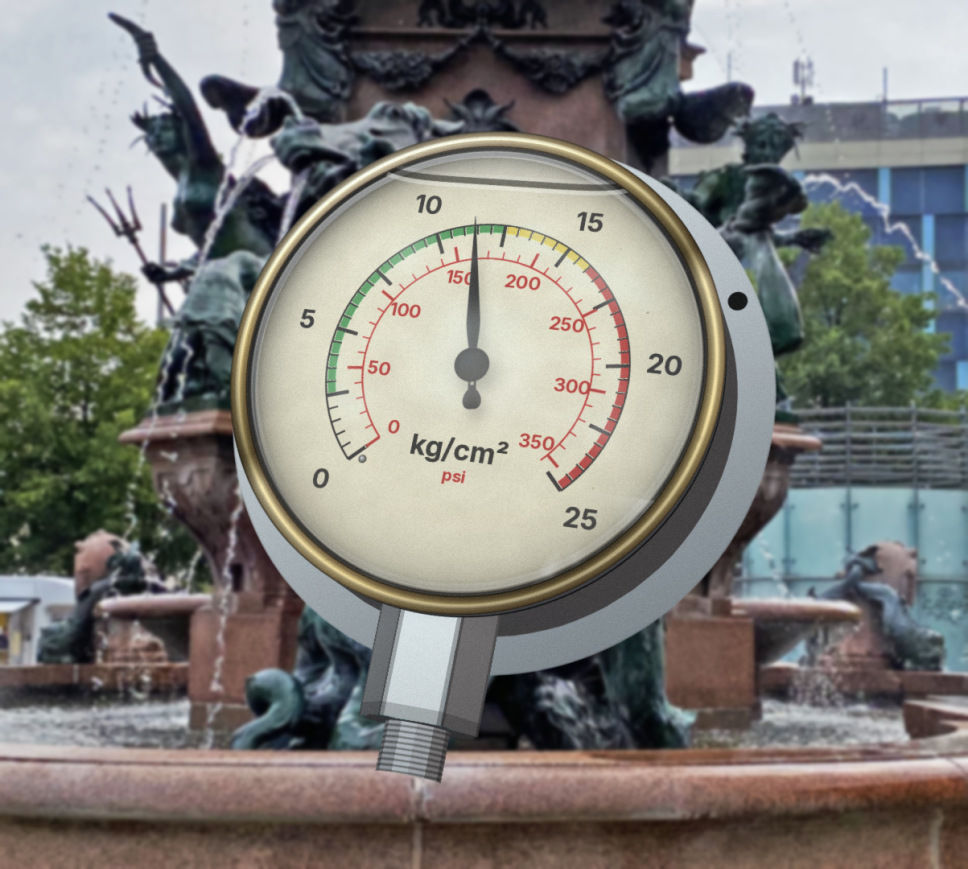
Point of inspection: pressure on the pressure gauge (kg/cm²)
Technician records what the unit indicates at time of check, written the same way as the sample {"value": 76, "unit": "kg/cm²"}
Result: {"value": 11.5, "unit": "kg/cm²"}
